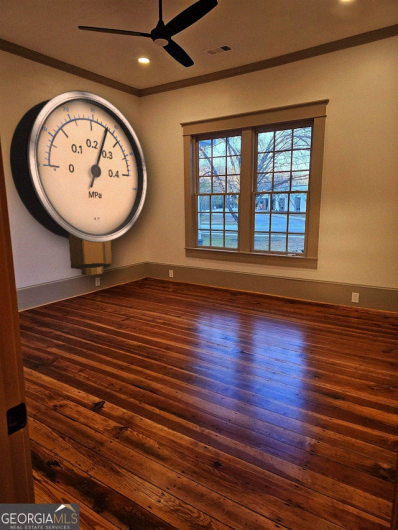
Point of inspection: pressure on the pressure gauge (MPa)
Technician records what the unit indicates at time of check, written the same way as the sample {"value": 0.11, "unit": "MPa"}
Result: {"value": 0.25, "unit": "MPa"}
